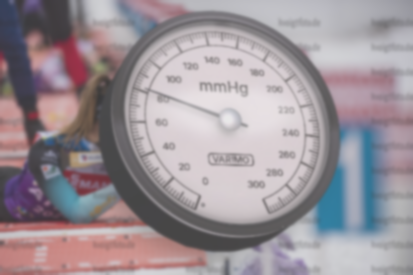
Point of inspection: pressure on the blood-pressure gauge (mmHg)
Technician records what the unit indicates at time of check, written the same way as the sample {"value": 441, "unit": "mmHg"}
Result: {"value": 80, "unit": "mmHg"}
